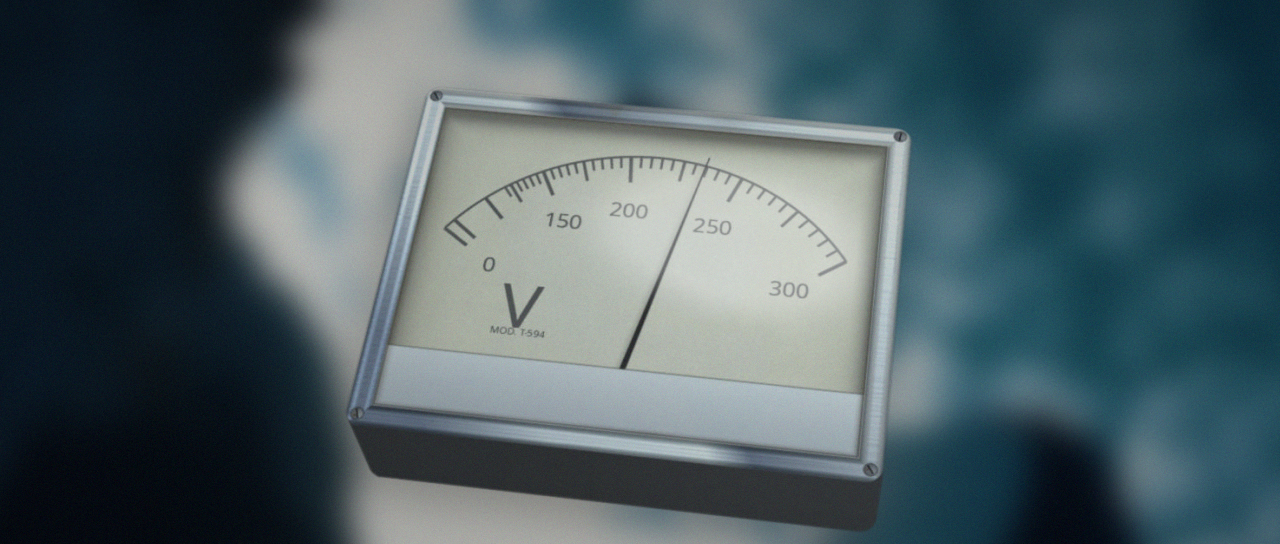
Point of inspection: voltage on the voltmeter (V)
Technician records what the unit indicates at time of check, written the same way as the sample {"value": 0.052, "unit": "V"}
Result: {"value": 235, "unit": "V"}
